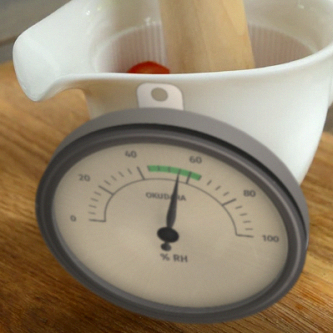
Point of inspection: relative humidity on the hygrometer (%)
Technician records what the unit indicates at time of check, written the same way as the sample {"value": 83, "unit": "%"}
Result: {"value": 56, "unit": "%"}
